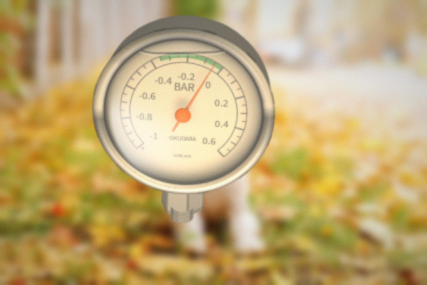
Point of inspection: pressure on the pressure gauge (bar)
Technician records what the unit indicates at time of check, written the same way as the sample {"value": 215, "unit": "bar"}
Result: {"value": -0.05, "unit": "bar"}
